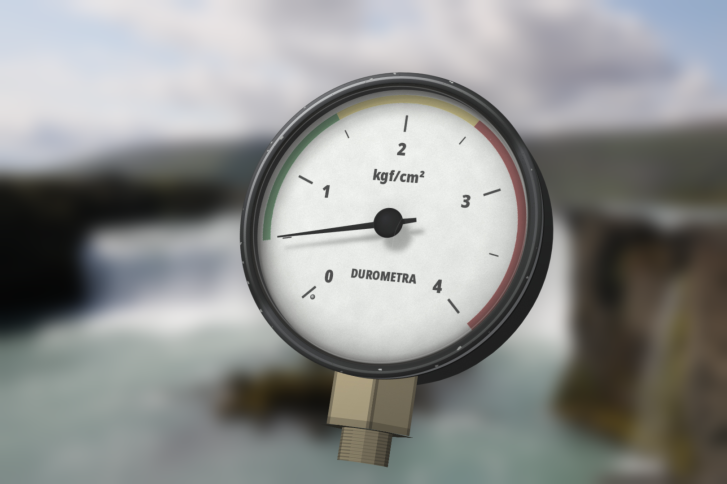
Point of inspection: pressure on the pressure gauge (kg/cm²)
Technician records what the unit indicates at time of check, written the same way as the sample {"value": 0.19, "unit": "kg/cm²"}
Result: {"value": 0.5, "unit": "kg/cm²"}
